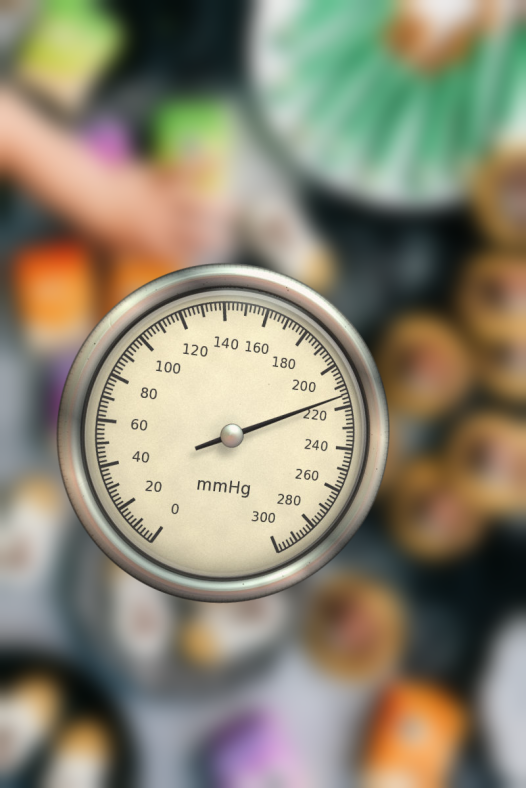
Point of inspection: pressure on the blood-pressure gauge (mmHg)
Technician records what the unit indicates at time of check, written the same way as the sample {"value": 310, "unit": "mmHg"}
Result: {"value": 214, "unit": "mmHg"}
